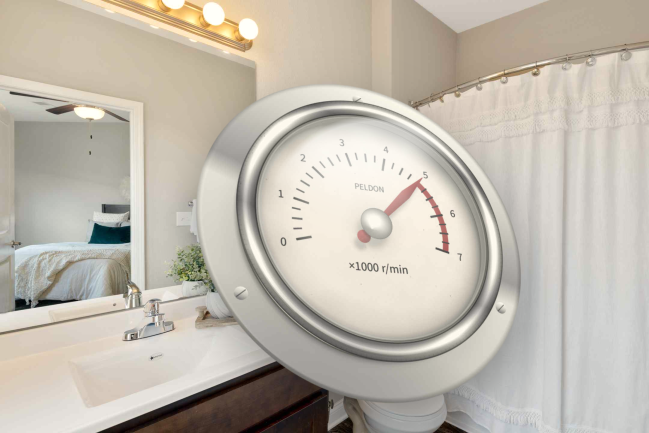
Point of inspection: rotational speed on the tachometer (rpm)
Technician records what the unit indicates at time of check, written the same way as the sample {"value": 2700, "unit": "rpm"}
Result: {"value": 5000, "unit": "rpm"}
